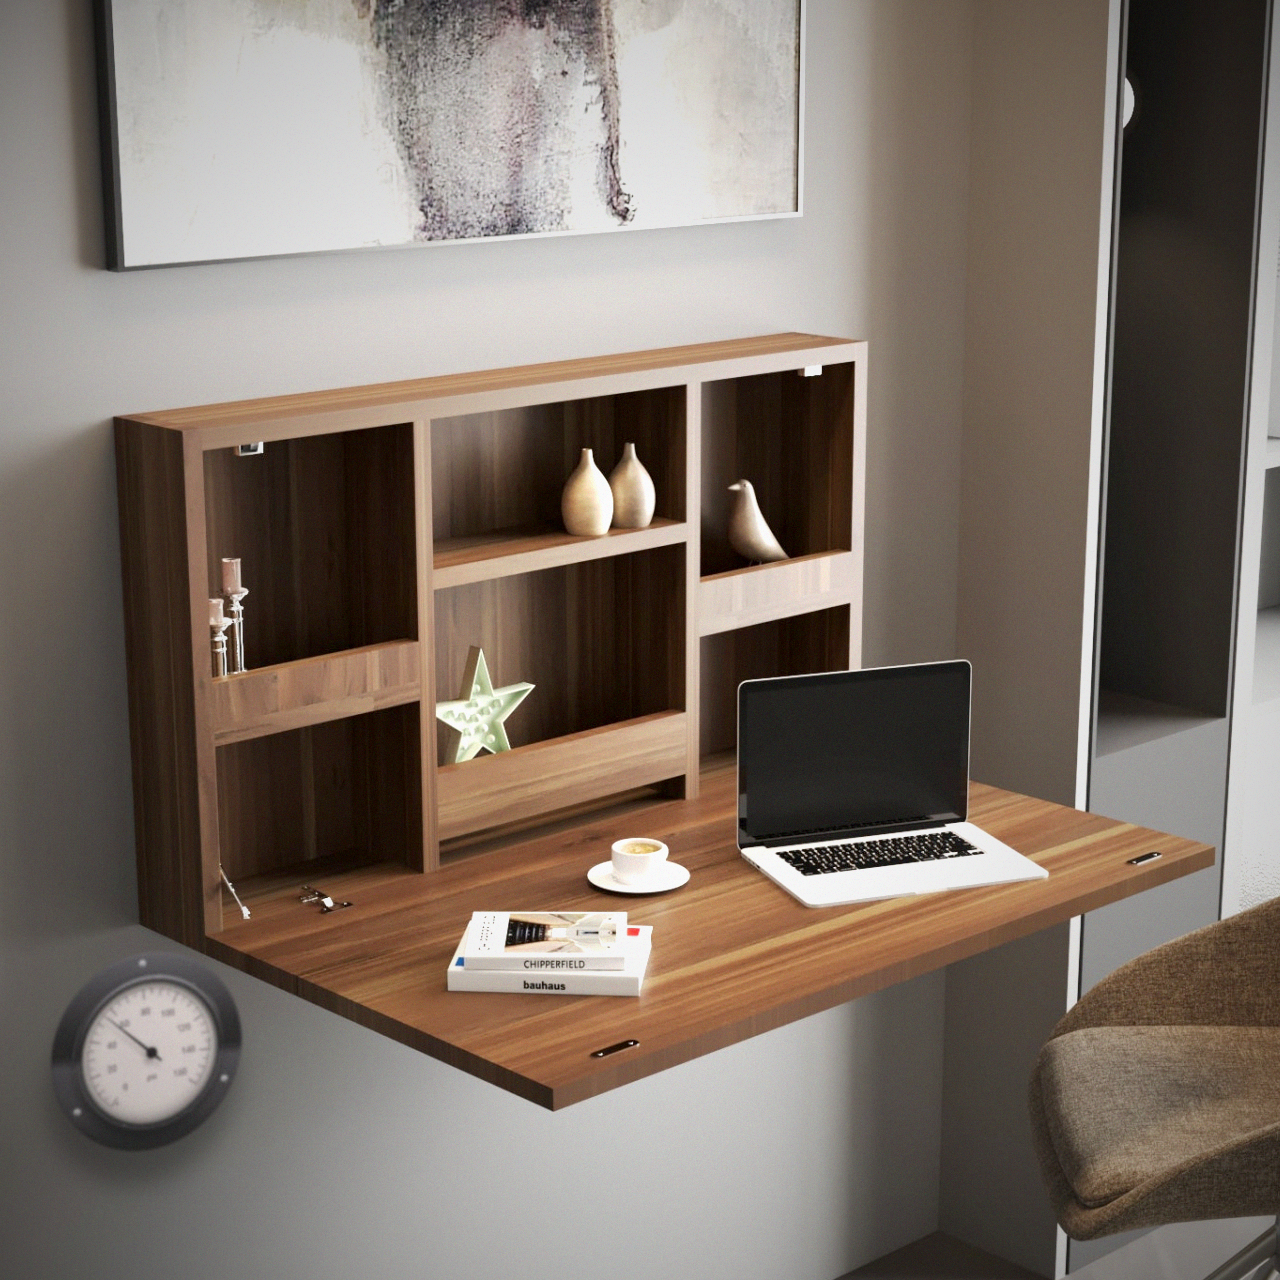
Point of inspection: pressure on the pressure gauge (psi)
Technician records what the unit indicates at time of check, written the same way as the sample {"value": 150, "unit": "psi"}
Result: {"value": 55, "unit": "psi"}
